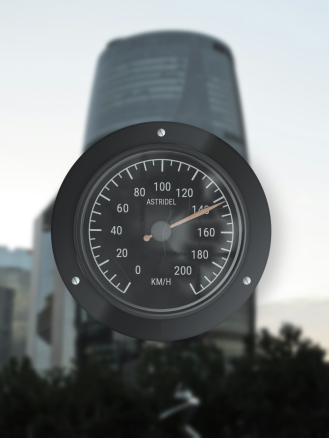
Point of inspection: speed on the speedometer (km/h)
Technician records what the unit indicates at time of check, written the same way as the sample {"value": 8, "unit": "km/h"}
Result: {"value": 142.5, "unit": "km/h"}
